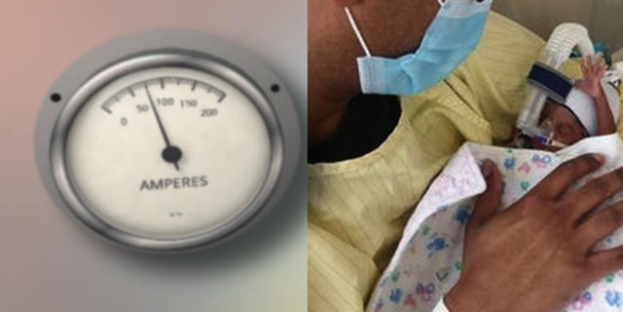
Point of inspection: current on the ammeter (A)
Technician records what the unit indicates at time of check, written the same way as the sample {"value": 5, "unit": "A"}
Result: {"value": 75, "unit": "A"}
